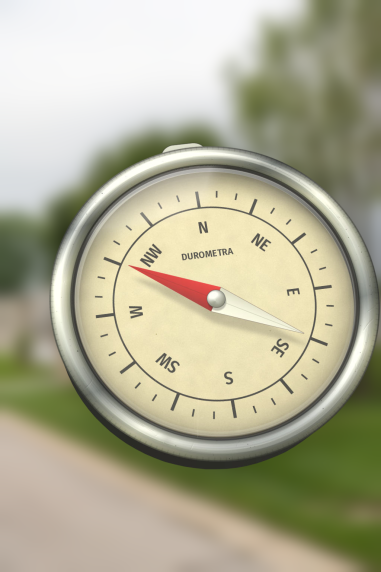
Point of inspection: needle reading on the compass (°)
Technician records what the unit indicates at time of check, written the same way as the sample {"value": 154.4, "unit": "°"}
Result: {"value": 300, "unit": "°"}
